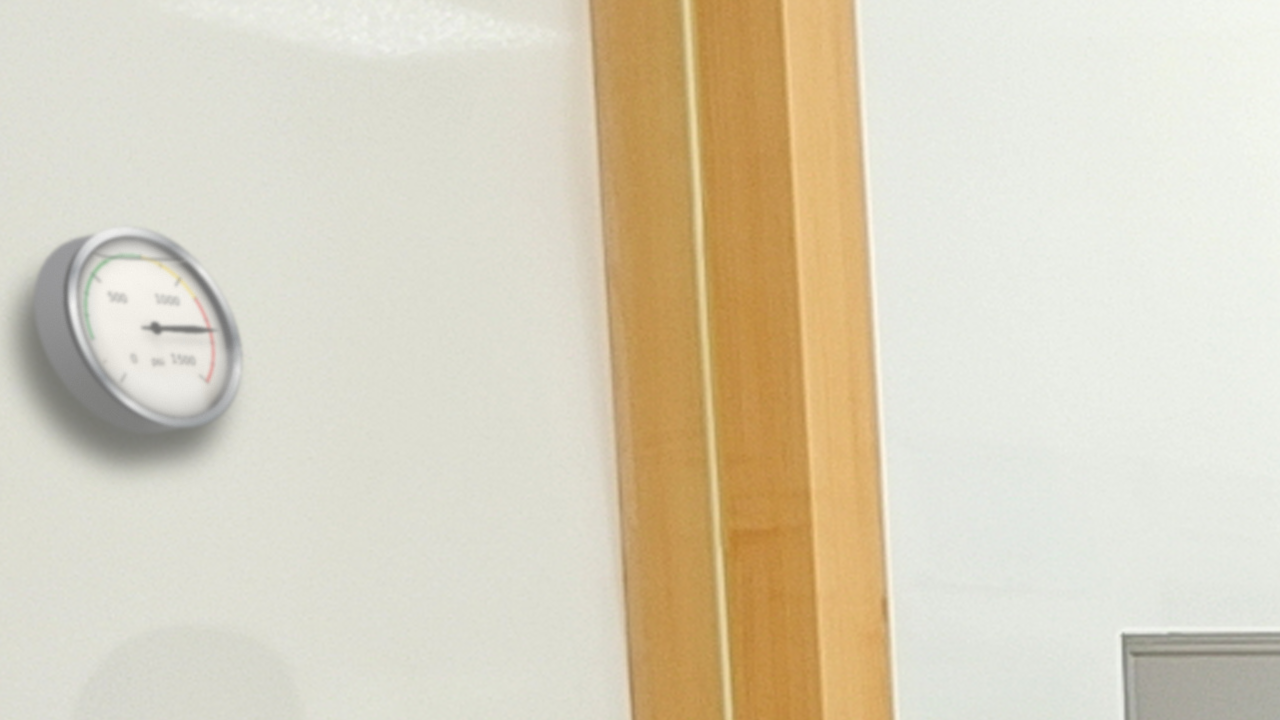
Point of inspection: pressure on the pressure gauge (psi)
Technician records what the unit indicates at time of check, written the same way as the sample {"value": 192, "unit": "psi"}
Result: {"value": 1250, "unit": "psi"}
